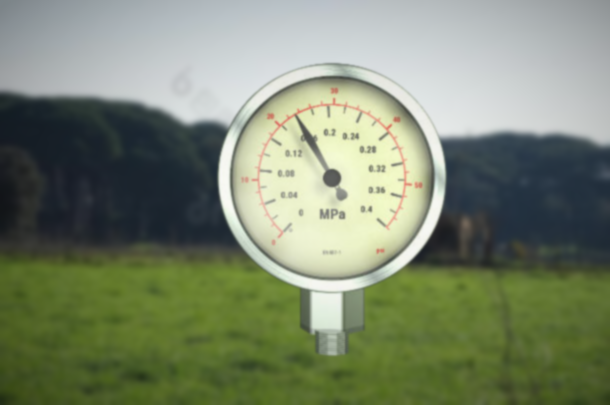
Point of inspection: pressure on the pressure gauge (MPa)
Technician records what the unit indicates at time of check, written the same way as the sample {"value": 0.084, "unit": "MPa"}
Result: {"value": 0.16, "unit": "MPa"}
